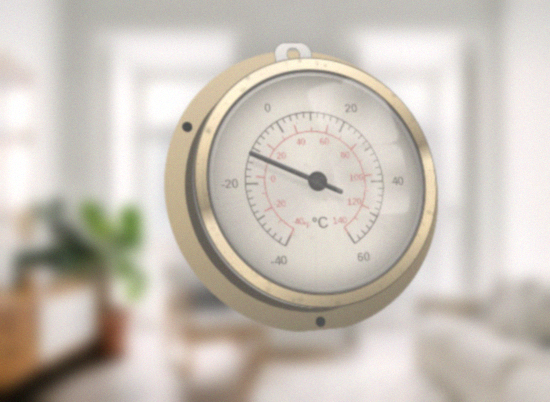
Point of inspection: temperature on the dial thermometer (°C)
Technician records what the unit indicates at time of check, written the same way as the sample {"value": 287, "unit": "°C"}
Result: {"value": -12, "unit": "°C"}
